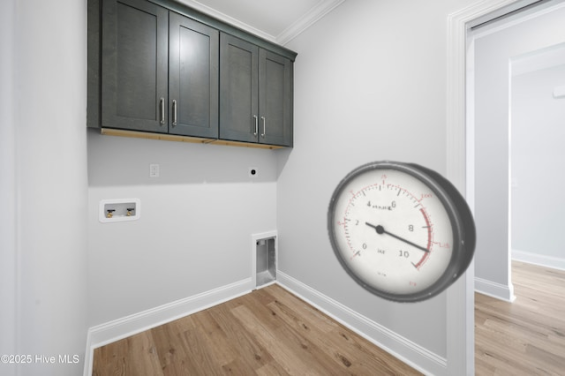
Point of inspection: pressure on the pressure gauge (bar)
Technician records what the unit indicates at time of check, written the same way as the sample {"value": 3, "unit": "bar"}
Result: {"value": 9, "unit": "bar"}
